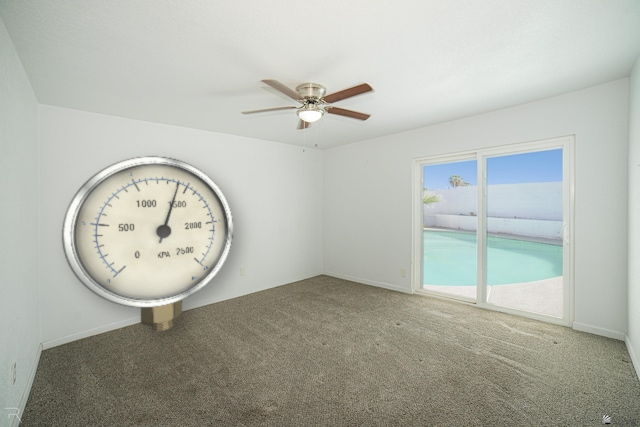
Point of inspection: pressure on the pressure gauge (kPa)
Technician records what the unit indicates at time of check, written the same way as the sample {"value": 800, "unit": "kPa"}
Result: {"value": 1400, "unit": "kPa"}
